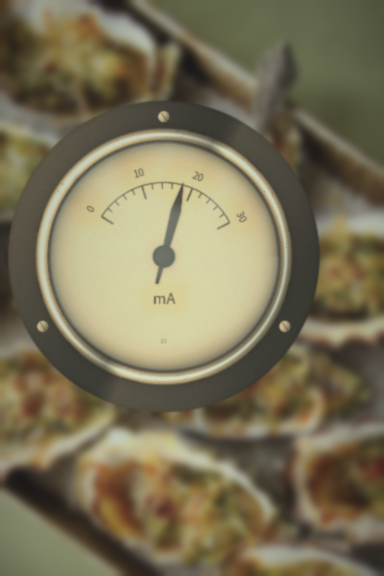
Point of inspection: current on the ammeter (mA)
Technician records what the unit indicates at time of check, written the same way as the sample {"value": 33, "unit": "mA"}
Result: {"value": 18, "unit": "mA"}
